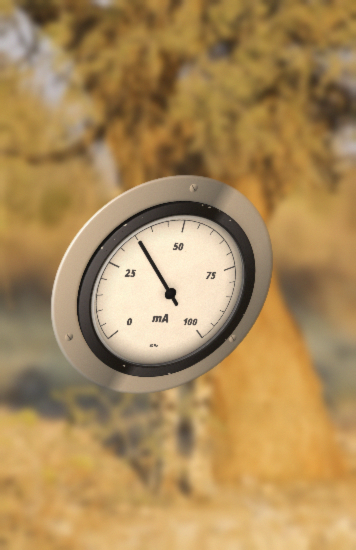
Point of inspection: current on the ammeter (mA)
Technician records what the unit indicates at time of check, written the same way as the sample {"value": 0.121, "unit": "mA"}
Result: {"value": 35, "unit": "mA"}
